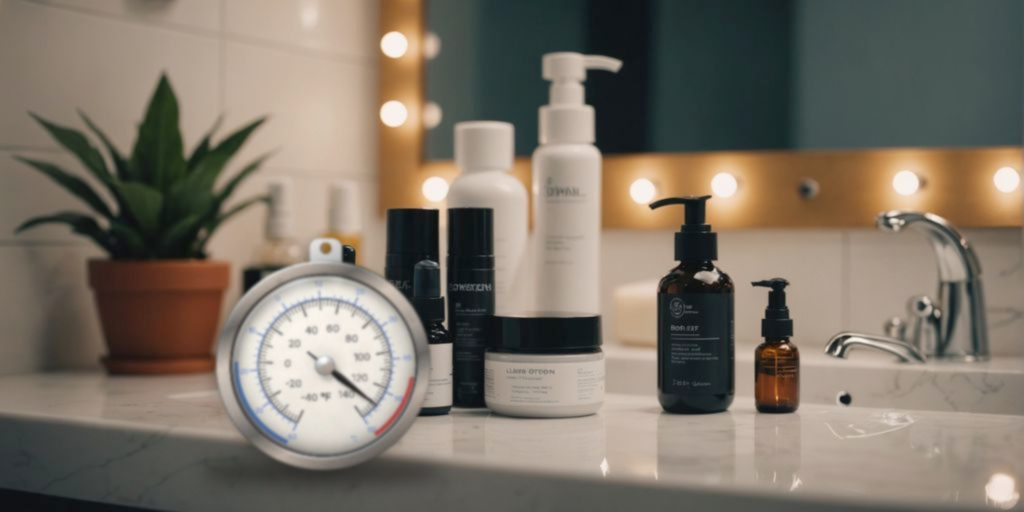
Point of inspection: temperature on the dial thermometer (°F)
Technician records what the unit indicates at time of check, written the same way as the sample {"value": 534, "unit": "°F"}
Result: {"value": 130, "unit": "°F"}
